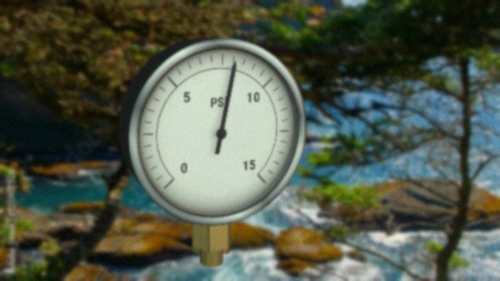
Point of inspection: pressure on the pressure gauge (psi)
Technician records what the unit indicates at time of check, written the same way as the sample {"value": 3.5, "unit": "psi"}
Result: {"value": 8, "unit": "psi"}
